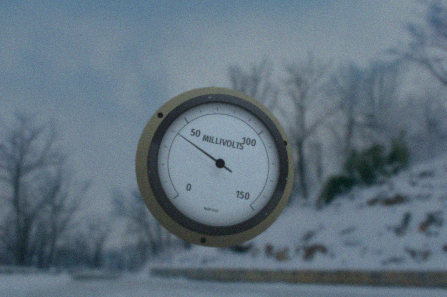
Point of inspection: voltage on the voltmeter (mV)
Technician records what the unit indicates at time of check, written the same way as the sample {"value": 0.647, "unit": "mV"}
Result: {"value": 40, "unit": "mV"}
